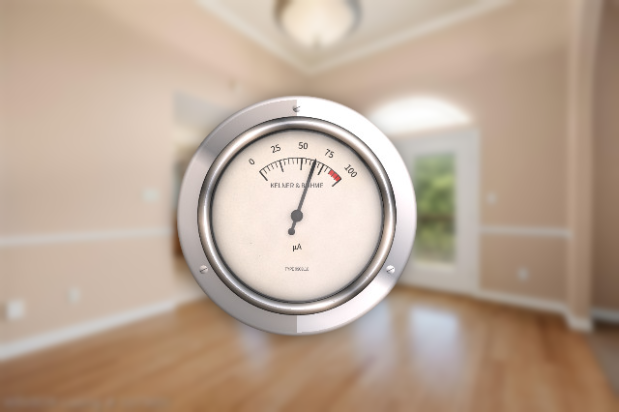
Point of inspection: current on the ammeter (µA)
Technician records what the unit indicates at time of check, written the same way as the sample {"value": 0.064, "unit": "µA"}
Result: {"value": 65, "unit": "µA"}
